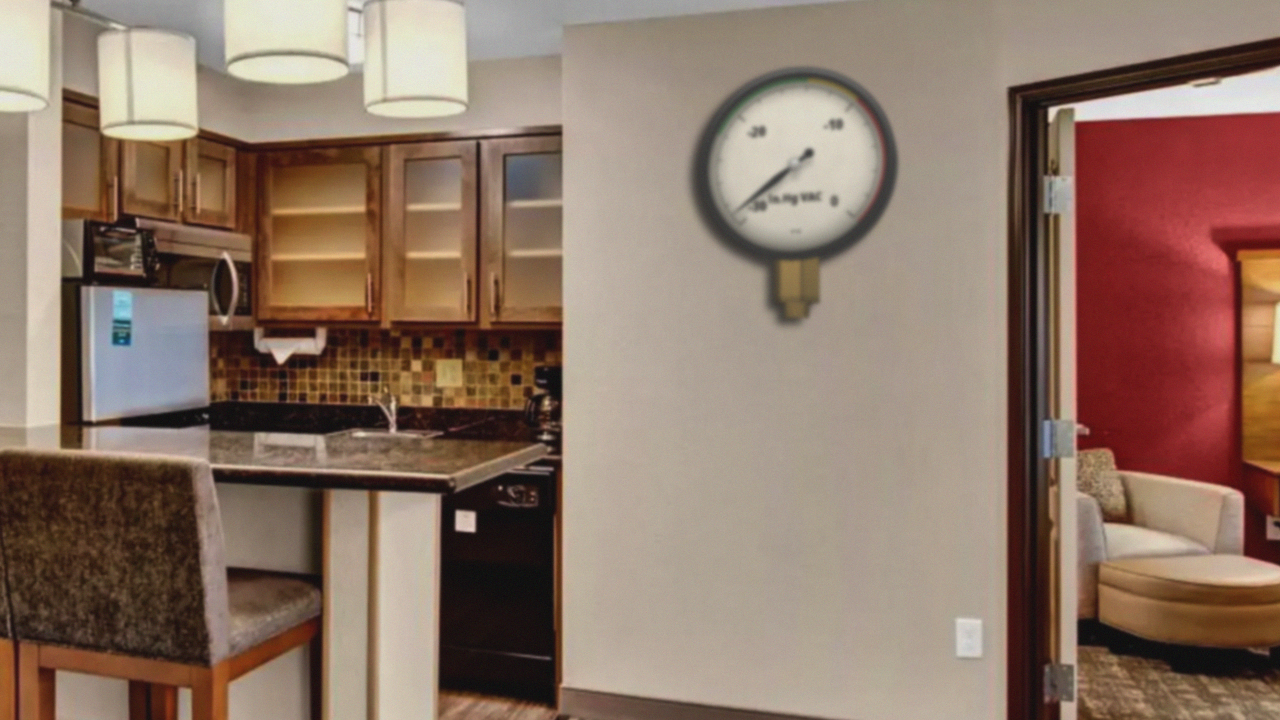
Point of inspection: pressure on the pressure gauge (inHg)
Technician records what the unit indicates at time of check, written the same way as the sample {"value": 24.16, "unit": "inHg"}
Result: {"value": -29, "unit": "inHg"}
